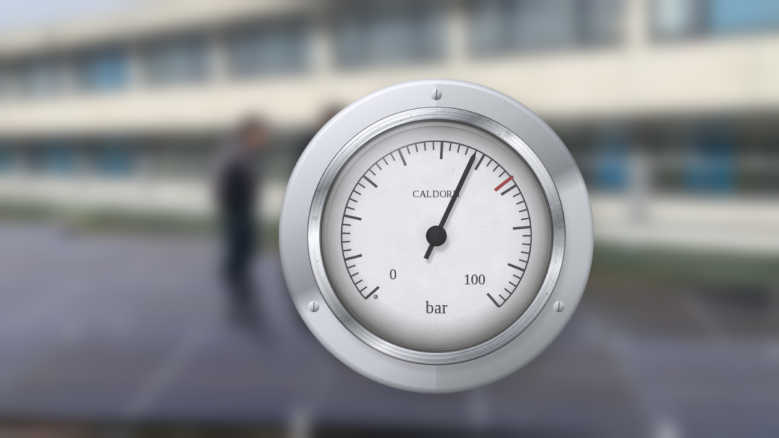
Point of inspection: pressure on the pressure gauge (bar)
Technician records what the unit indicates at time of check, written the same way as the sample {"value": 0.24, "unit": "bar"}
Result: {"value": 58, "unit": "bar"}
